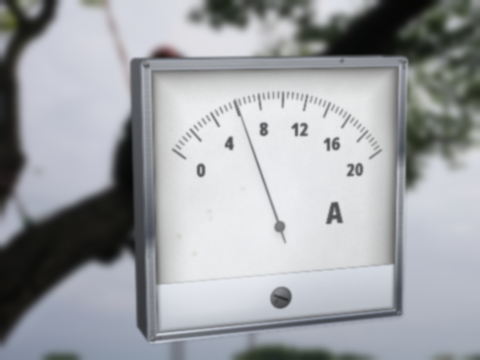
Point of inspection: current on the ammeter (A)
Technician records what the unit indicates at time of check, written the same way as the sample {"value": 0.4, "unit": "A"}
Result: {"value": 6, "unit": "A"}
